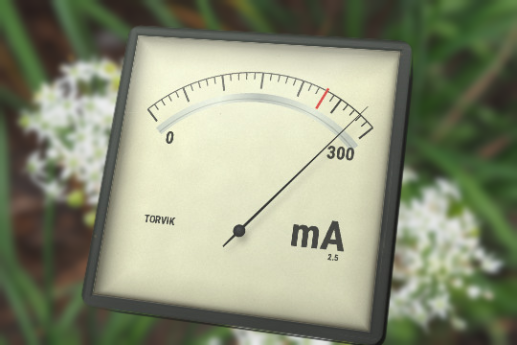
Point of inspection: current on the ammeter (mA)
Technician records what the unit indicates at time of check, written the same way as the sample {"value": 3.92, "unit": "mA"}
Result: {"value": 280, "unit": "mA"}
